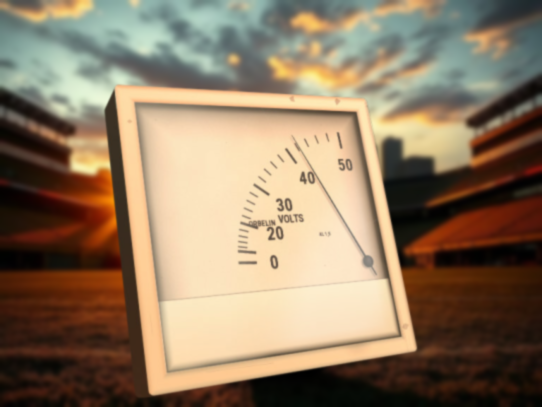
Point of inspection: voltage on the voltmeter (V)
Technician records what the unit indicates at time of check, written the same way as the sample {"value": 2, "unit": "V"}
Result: {"value": 42, "unit": "V"}
